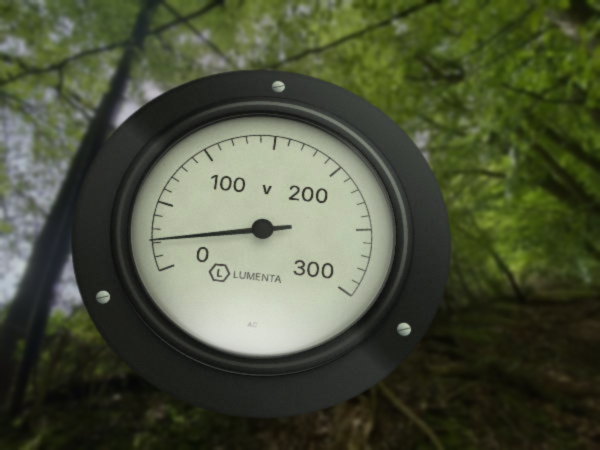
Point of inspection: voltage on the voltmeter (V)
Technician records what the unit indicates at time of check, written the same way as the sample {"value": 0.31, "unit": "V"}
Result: {"value": 20, "unit": "V"}
